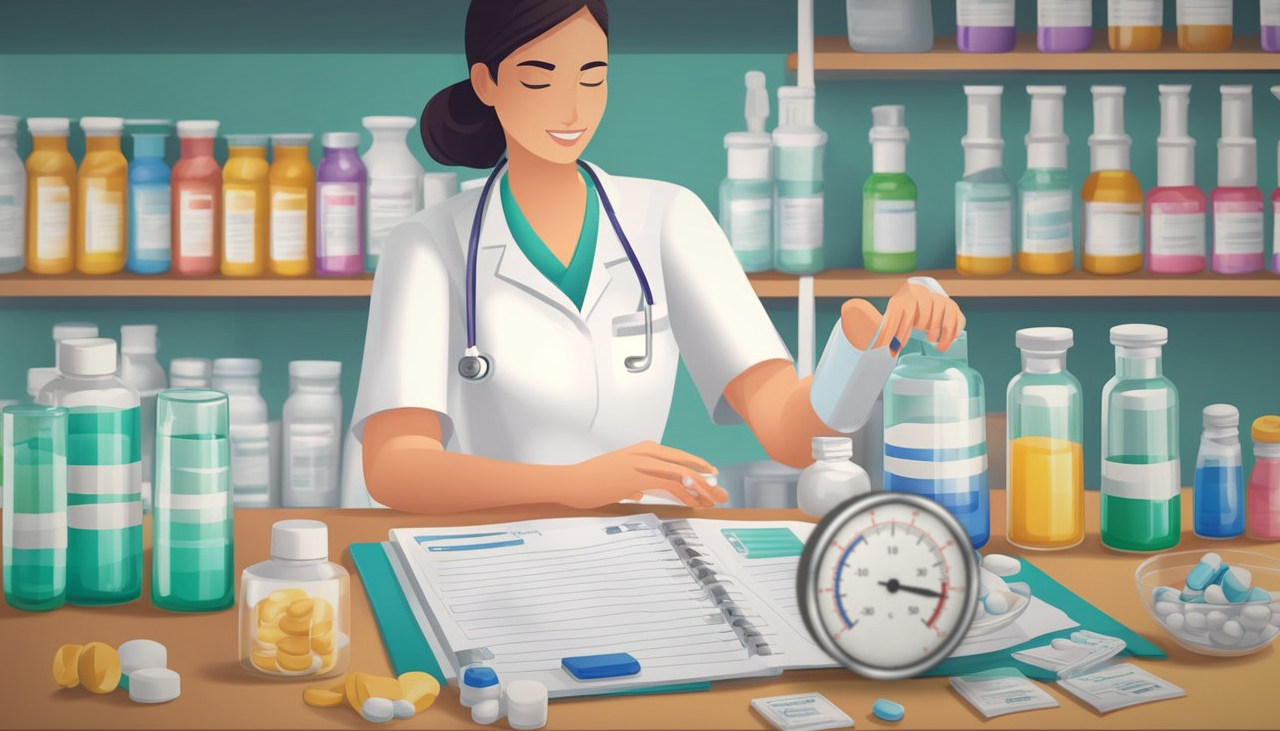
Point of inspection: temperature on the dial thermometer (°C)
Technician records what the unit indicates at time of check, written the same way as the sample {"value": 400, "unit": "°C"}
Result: {"value": 40, "unit": "°C"}
